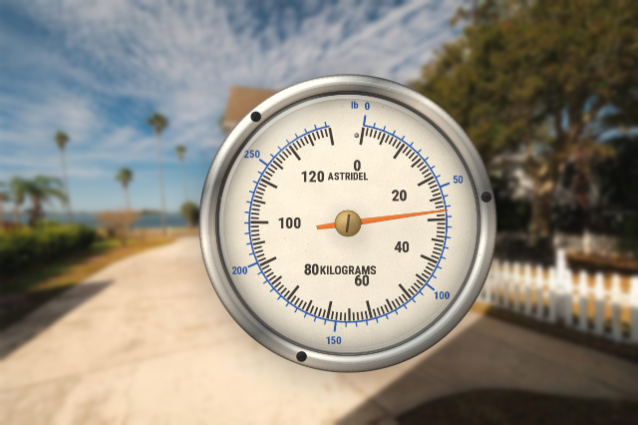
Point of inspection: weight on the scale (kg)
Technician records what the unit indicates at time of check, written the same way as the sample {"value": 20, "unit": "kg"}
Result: {"value": 28, "unit": "kg"}
